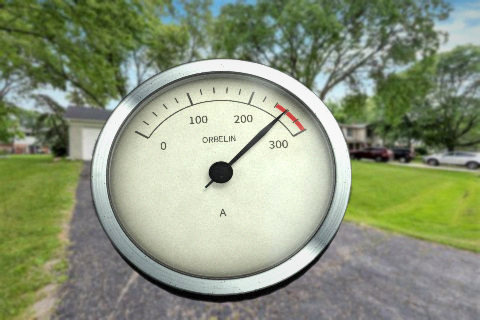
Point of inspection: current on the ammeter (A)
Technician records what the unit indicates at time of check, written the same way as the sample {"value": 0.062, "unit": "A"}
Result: {"value": 260, "unit": "A"}
